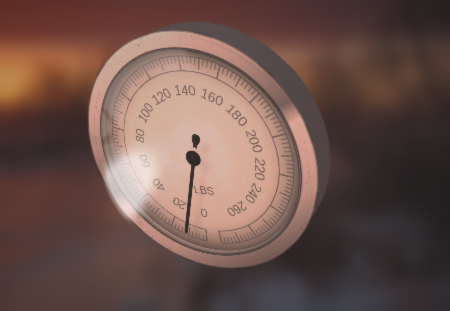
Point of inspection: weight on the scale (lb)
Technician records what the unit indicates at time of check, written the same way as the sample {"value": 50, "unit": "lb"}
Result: {"value": 10, "unit": "lb"}
